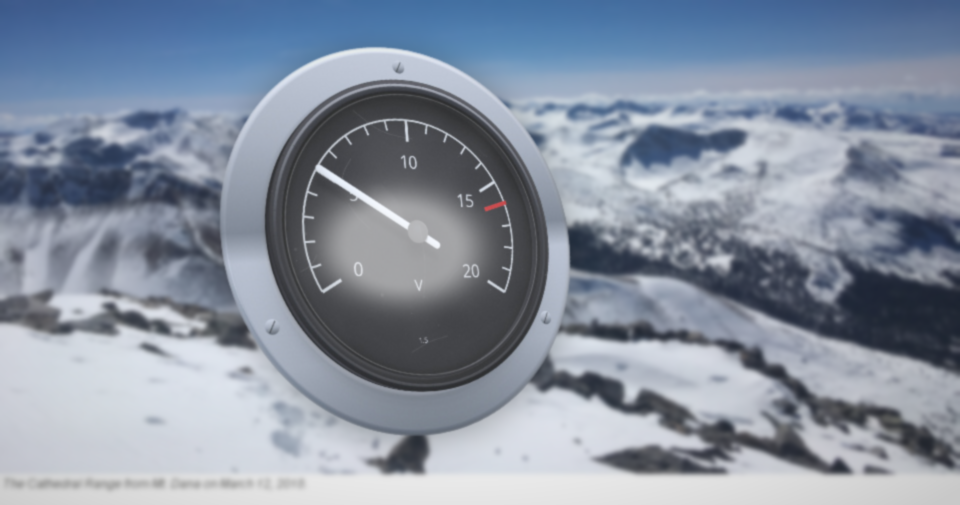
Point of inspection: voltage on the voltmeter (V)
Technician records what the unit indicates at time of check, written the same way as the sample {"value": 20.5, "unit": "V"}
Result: {"value": 5, "unit": "V"}
